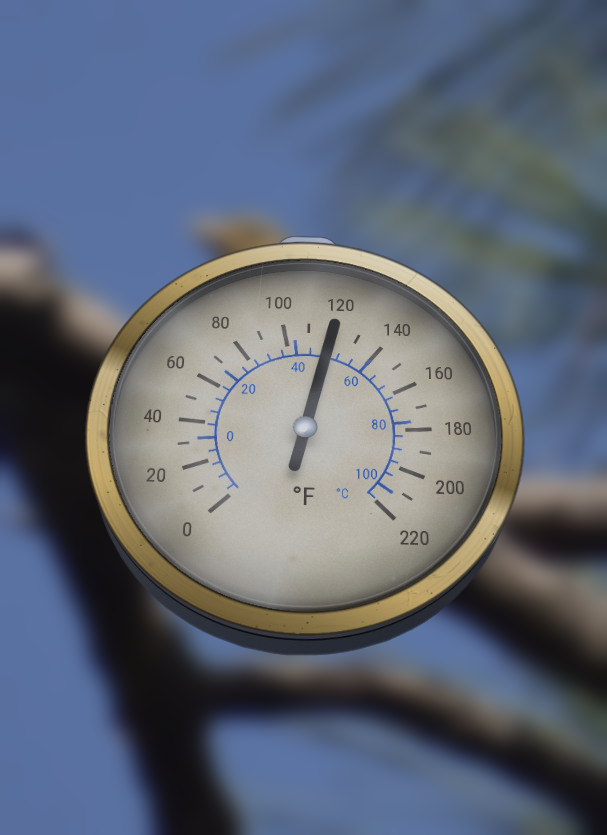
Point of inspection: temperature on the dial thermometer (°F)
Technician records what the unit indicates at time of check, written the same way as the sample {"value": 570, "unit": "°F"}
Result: {"value": 120, "unit": "°F"}
